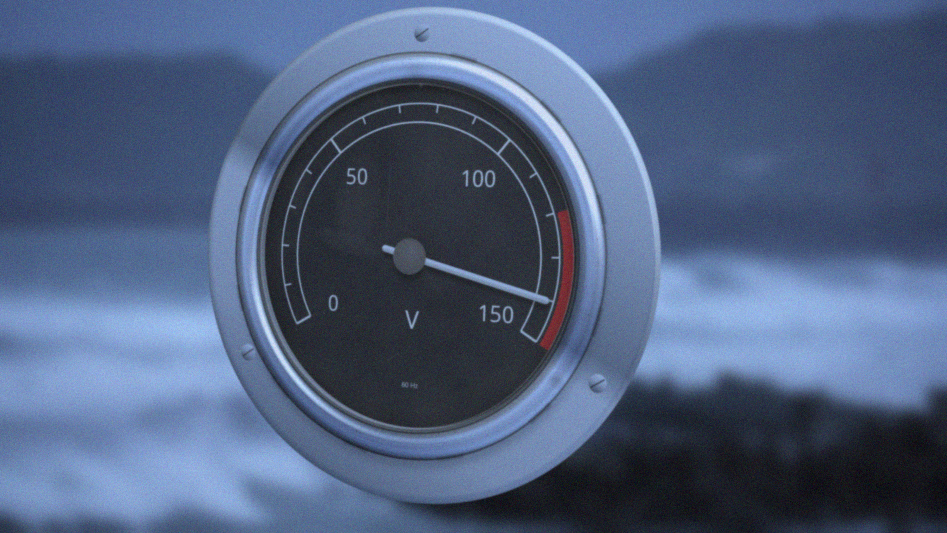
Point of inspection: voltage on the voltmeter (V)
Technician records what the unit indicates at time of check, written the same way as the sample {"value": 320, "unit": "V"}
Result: {"value": 140, "unit": "V"}
